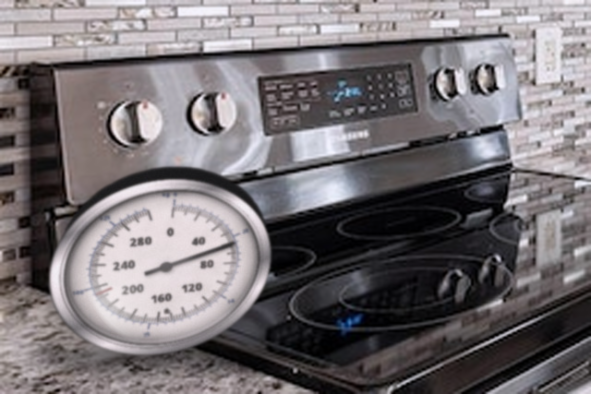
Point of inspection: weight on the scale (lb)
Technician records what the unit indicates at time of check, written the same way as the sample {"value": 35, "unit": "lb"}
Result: {"value": 60, "unit": "lb"}
